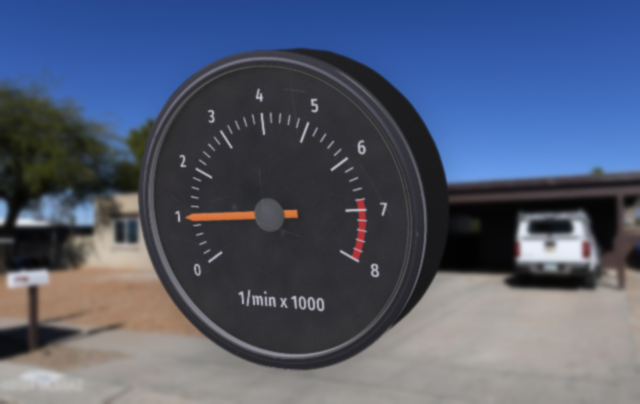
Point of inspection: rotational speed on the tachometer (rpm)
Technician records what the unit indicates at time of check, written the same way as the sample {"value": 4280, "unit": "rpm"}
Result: {"value": 1000, "unit": "rpm"}
